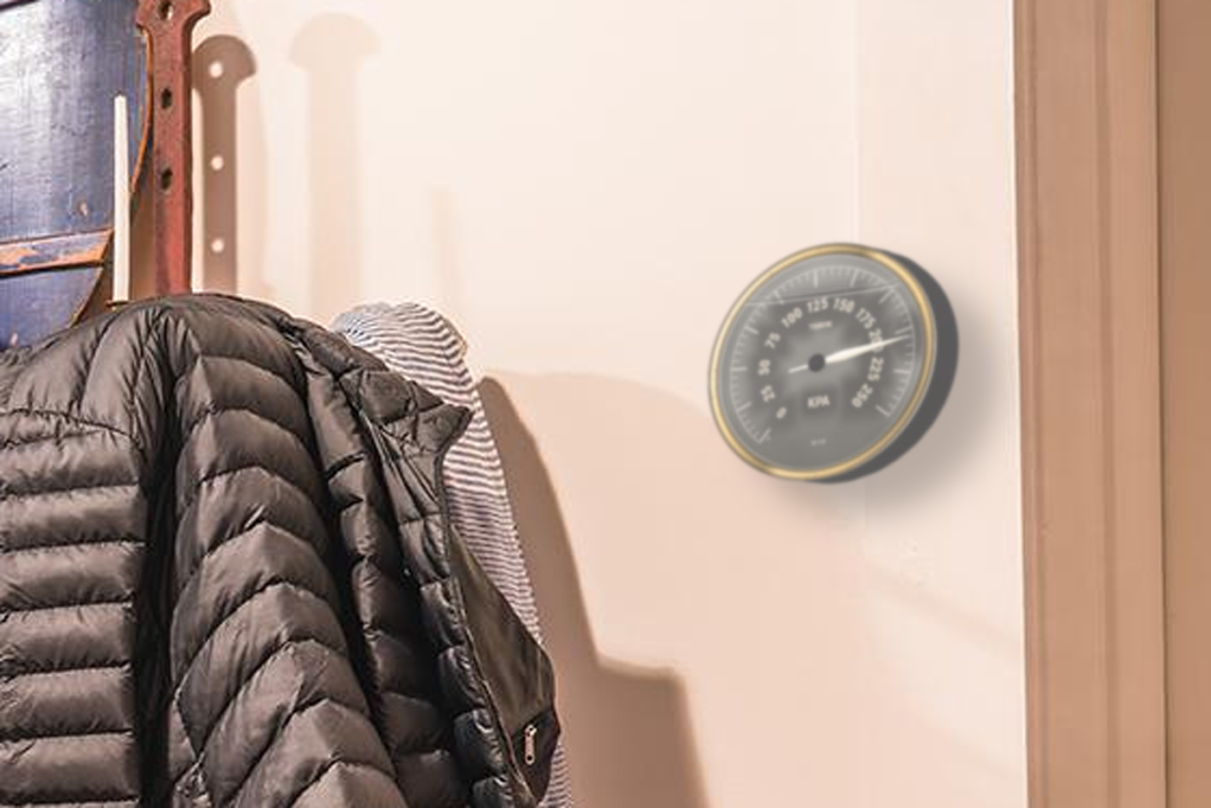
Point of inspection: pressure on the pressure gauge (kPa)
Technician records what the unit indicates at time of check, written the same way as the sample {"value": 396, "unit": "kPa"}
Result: {"value": 205, "unit": "kPa"}
